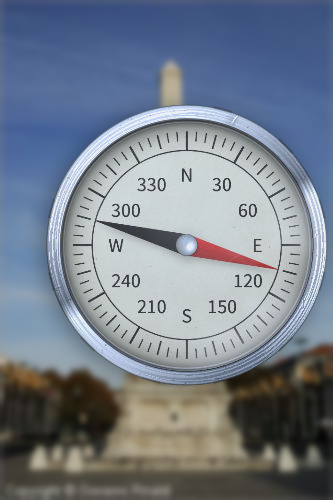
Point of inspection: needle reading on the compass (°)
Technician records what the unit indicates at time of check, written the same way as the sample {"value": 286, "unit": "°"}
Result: {"value": 105, "unit": "°"}
